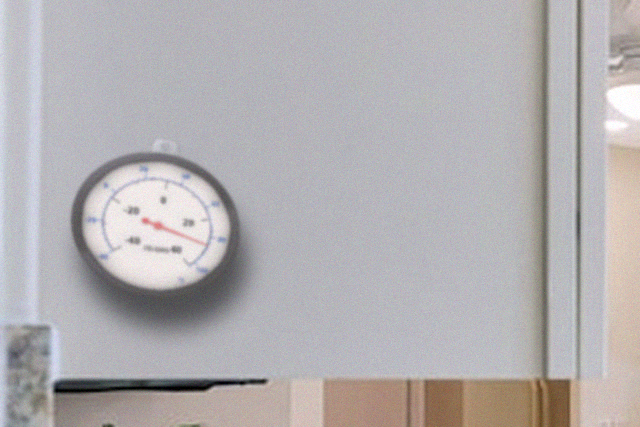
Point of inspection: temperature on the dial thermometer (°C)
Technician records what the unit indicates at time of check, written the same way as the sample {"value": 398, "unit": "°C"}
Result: {"value": 30, "unit": "°C"}
